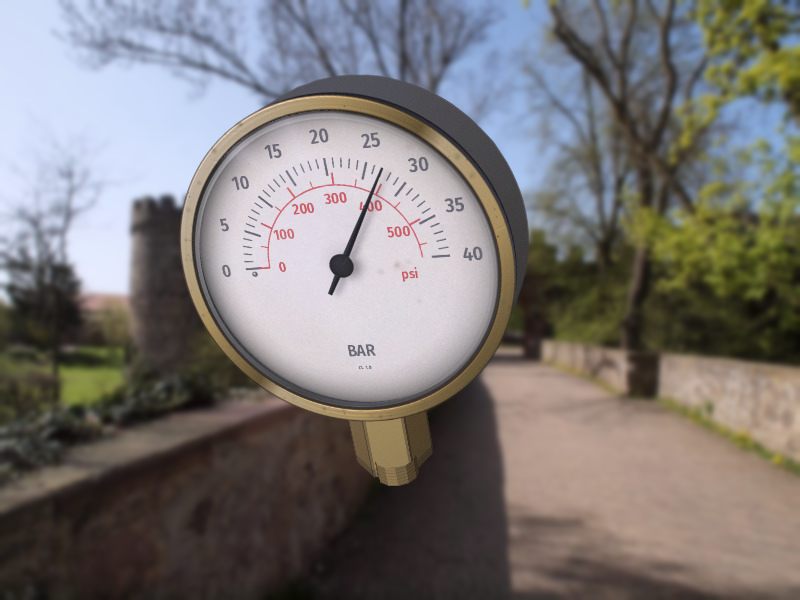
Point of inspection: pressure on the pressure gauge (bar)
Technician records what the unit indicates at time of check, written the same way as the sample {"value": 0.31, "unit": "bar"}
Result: {"value": 27, "unit": "bar"}
